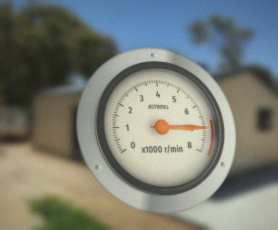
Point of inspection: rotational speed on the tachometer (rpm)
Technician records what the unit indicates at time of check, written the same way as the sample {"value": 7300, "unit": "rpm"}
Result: {"value": 7000, "unit": "rpm"}
